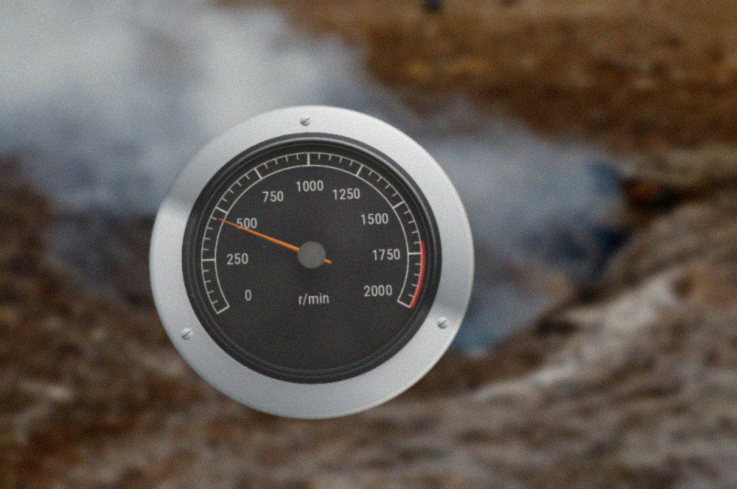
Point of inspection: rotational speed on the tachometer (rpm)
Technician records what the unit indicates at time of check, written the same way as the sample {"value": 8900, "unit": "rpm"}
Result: {"value": 450, "unit": "rpm"}
